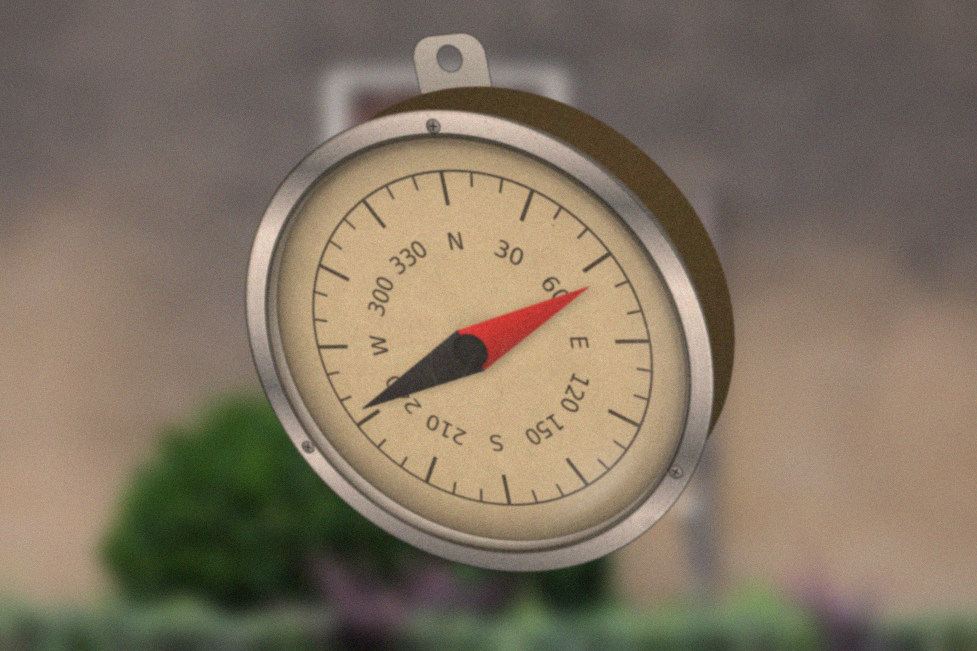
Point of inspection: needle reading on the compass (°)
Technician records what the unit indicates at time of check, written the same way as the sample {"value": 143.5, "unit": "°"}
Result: {"value": 65, "unit": "°"}
